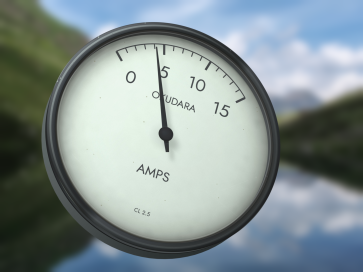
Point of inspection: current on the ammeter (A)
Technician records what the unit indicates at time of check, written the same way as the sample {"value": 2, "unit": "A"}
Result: {"value": 4, "unit": "A"}
